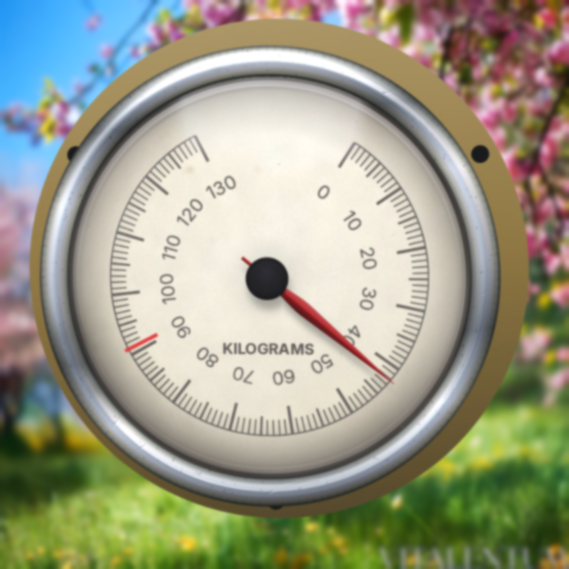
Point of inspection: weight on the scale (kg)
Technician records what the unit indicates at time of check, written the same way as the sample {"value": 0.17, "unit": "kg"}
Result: {"value": 42, "unit": "kg"}
